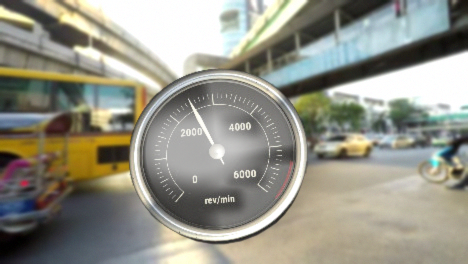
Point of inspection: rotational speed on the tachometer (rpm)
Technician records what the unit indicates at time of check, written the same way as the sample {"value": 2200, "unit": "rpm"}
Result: {"value": 2500, "unit": "rpm"}
